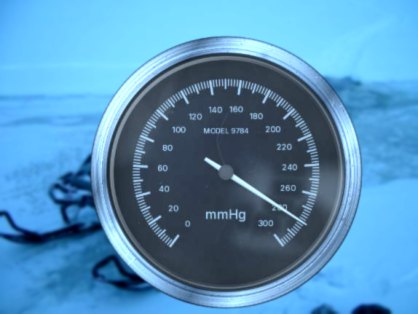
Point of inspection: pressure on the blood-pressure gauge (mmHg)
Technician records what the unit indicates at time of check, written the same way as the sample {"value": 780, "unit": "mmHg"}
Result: {"value": 280, "unit": "mmHg"}
